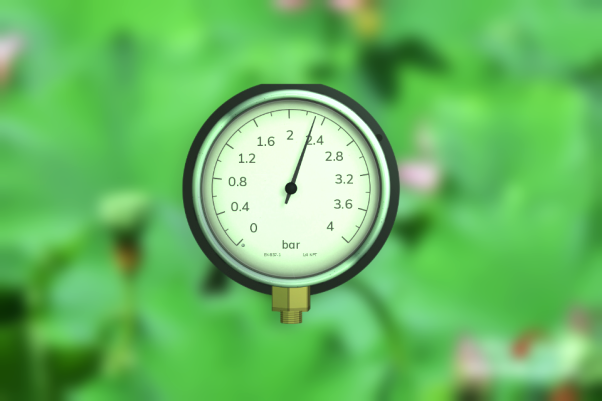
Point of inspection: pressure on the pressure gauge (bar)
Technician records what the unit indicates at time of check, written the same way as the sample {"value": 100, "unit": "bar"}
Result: {"value": 2.3, "unit": "bar"}
